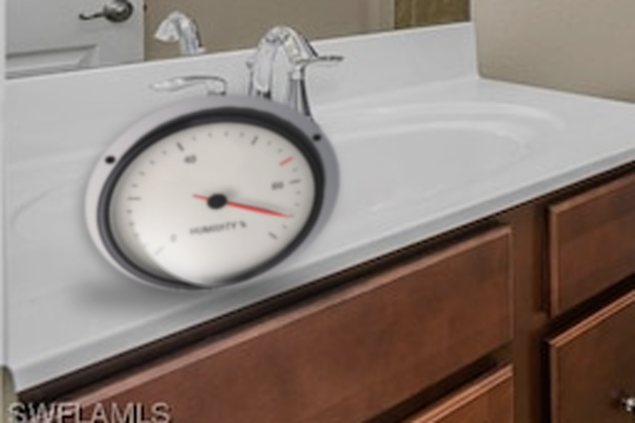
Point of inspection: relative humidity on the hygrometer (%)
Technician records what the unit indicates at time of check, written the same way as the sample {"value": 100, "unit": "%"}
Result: {"value": 92, "unit": "%"}
